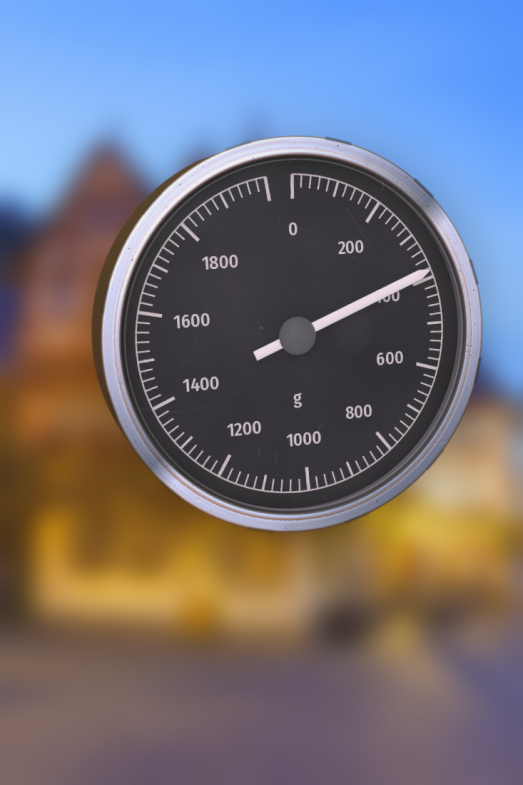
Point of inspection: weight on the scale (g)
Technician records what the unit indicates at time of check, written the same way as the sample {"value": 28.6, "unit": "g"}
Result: {"value": 380, "unit": "g"}
